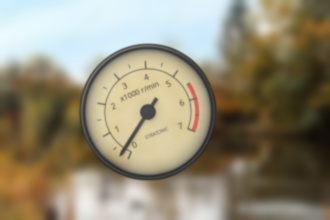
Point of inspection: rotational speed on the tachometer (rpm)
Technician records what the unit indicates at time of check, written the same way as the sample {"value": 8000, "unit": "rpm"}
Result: {"value": 250, "unit": "rpm"}
